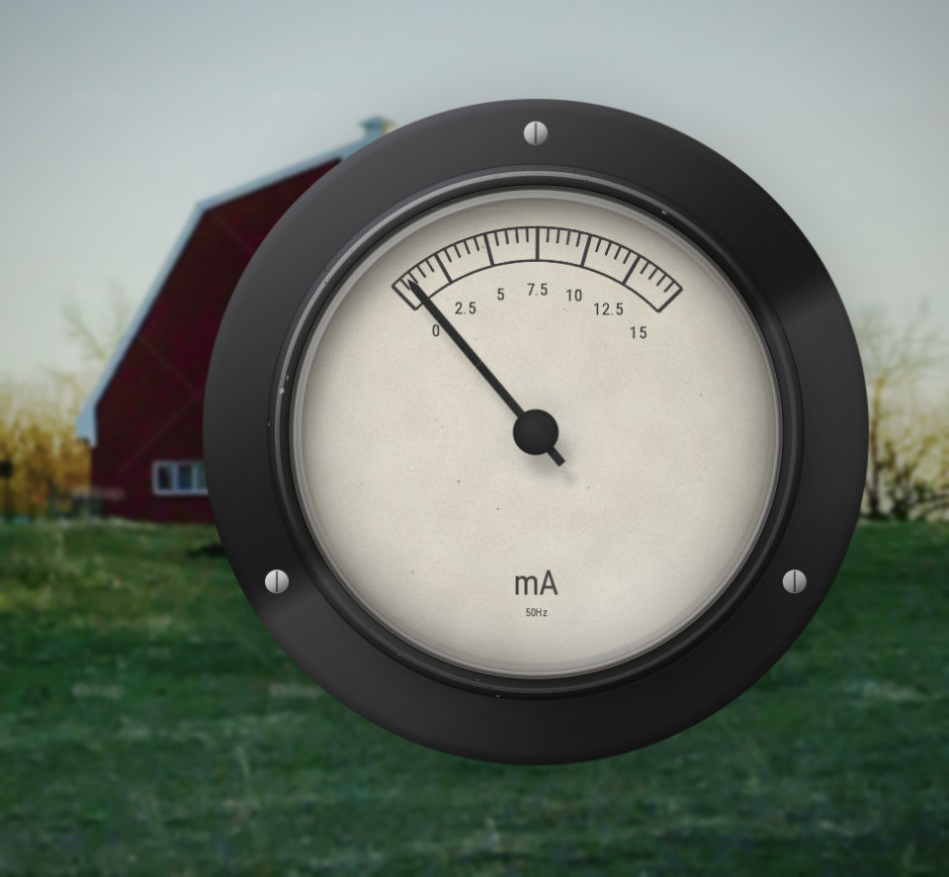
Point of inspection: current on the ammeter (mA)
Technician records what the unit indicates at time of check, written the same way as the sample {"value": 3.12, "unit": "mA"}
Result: {"value": 0.75, "unit": "mA"}
